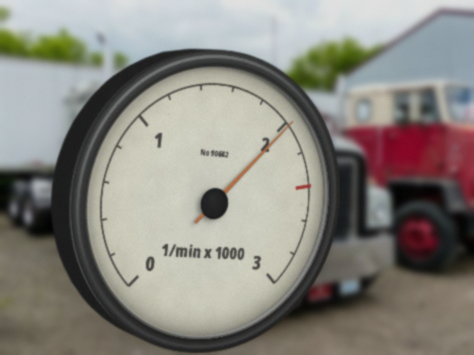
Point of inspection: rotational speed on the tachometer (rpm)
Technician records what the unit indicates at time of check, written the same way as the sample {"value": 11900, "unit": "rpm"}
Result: {"value": 2000, "unit": "rpm"}
